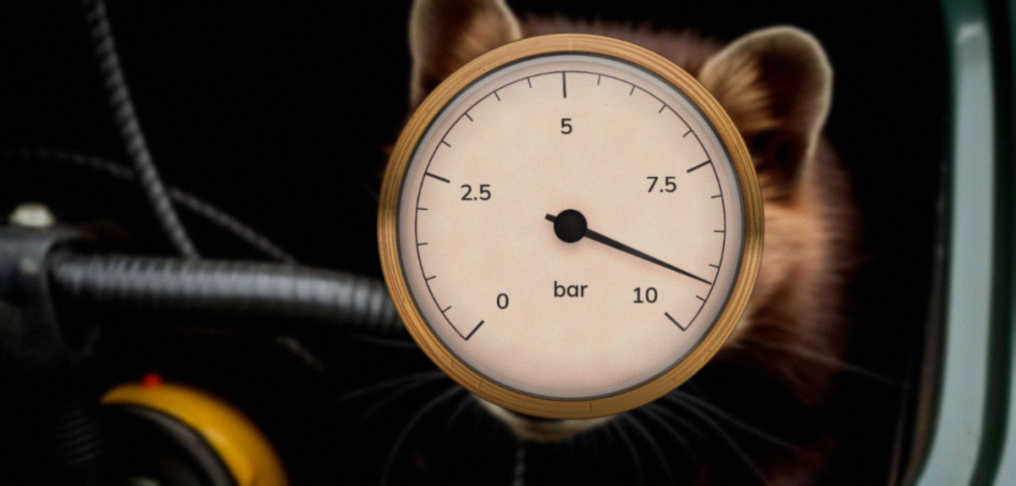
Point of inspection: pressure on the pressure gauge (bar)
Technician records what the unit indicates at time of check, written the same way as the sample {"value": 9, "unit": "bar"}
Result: {"value": 9.25, "unit": "bar"}
